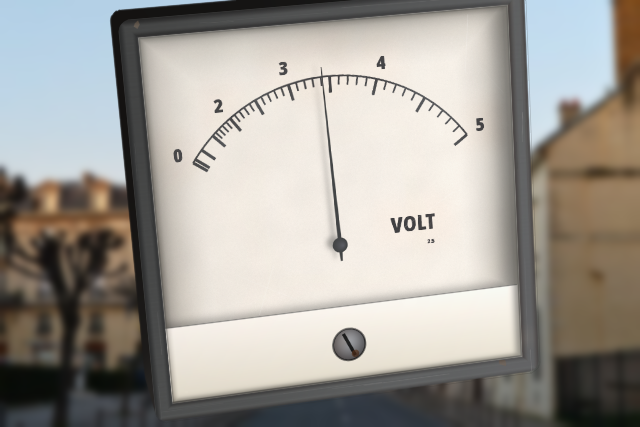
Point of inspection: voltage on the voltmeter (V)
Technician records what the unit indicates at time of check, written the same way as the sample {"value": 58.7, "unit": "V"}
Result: {"value": 3.4, "unit": "V"}
